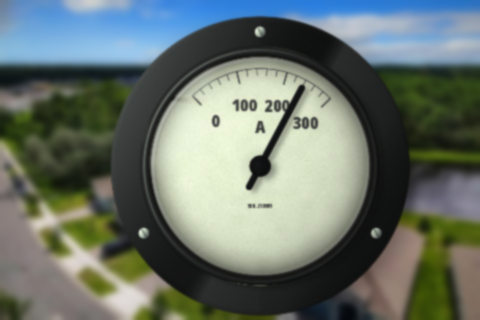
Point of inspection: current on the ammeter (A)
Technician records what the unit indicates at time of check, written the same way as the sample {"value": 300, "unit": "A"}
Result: {"value": 240, "unit": "A"}
